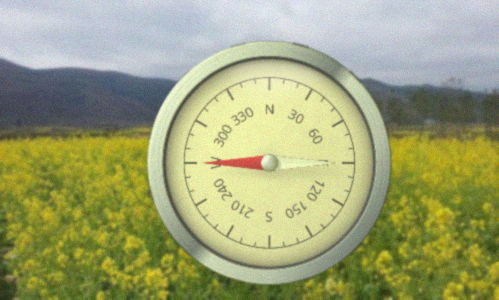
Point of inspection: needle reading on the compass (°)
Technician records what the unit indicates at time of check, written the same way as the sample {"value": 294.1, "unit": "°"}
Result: {"value": 270, "unit": "°"}
